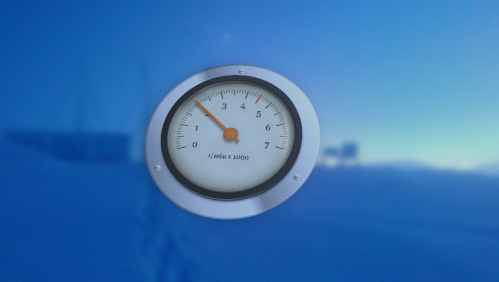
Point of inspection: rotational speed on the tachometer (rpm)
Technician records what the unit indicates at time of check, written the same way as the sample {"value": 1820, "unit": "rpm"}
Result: {"value": 2000, "unit": "rpm"}
